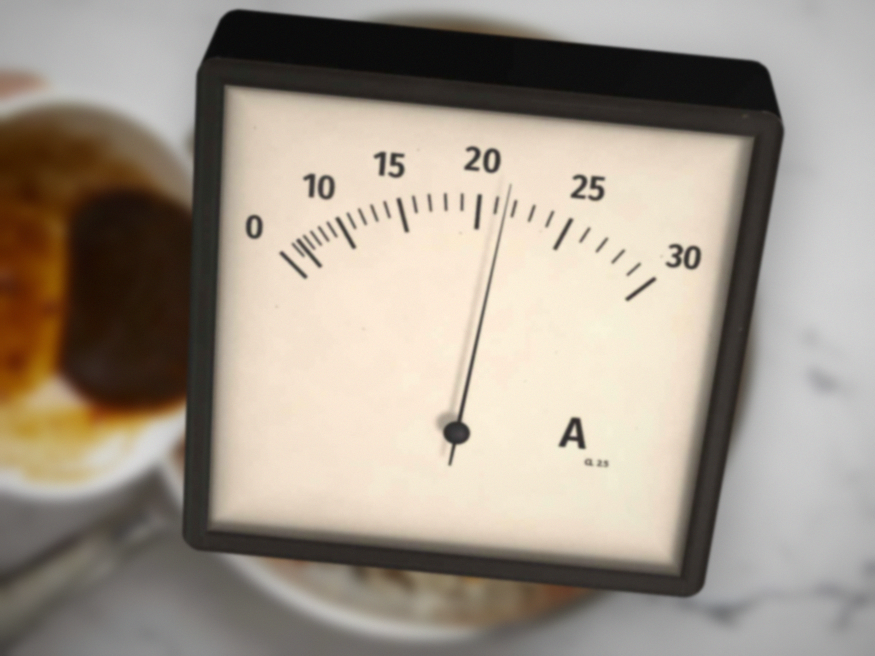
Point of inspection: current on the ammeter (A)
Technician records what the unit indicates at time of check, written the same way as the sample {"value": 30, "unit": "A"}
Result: {"value": 21.5, "unit": "A"}
